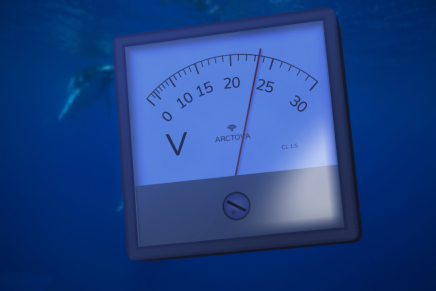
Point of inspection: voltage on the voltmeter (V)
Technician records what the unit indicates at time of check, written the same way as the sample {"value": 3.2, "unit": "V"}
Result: {"value": 23.5, "unit": "V"}
